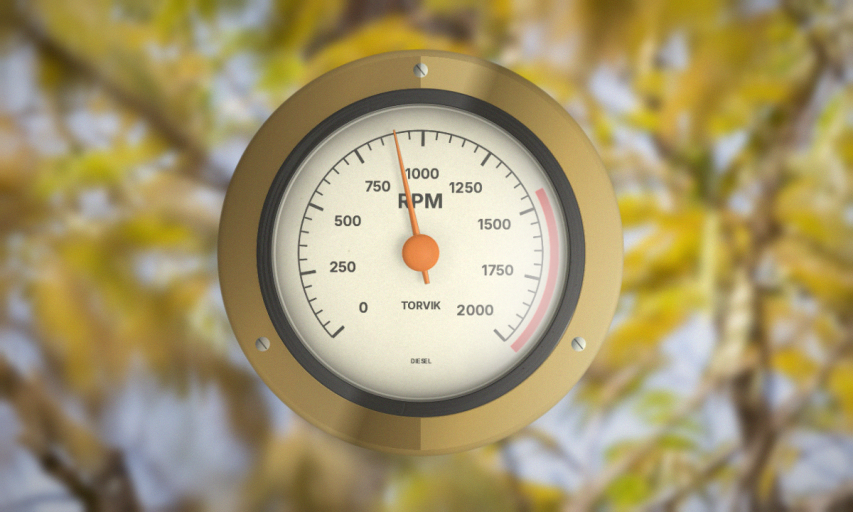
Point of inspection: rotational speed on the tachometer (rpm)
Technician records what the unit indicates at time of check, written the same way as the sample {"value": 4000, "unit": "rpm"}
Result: {"value": 900, "unit": "rpm"}
